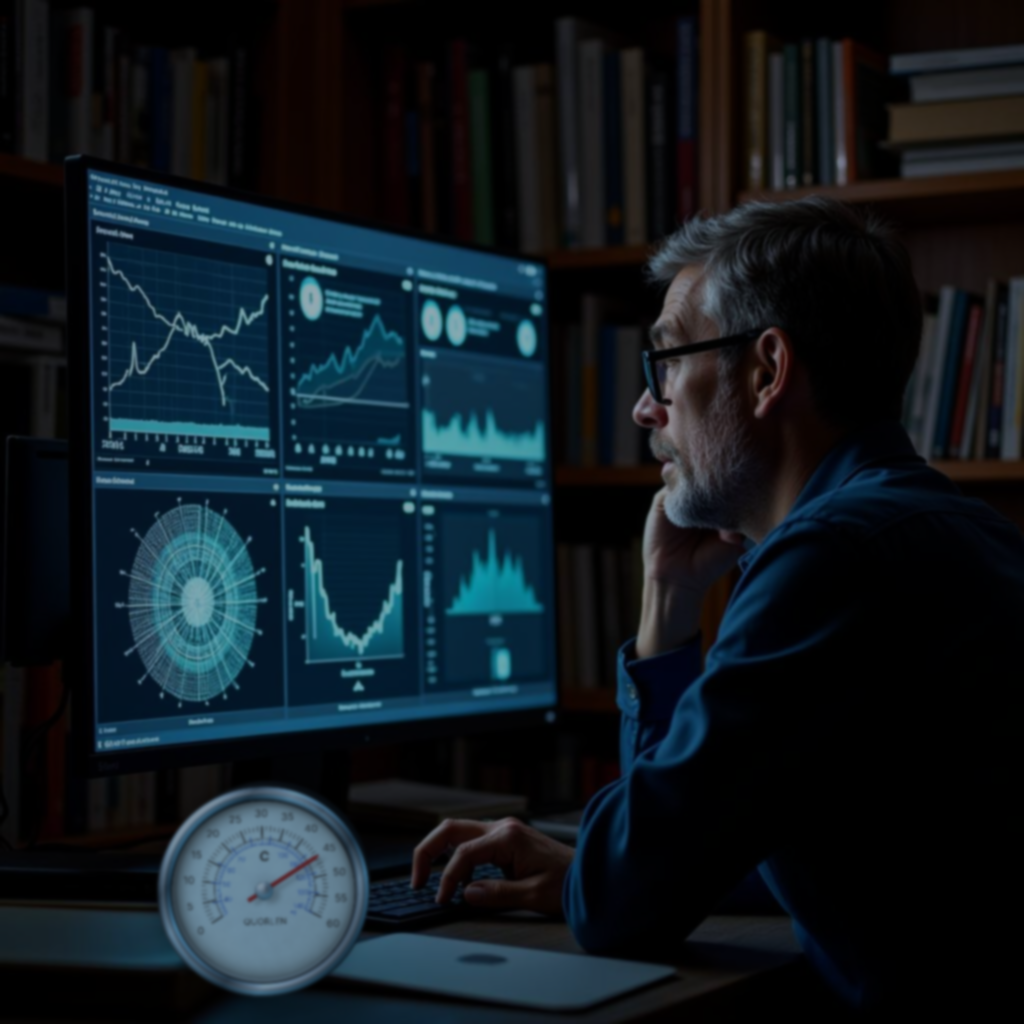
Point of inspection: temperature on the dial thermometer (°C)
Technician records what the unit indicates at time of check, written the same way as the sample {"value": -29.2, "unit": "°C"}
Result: {"value": 45, "unit": "°C"}
